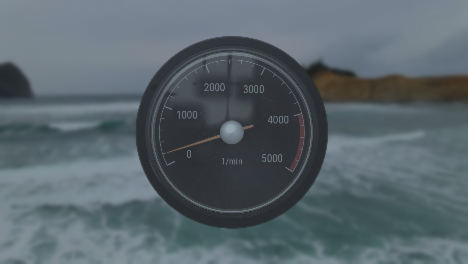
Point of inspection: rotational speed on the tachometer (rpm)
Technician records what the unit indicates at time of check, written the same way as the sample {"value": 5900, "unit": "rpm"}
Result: {"value": 200, "unit": "rpm"}
